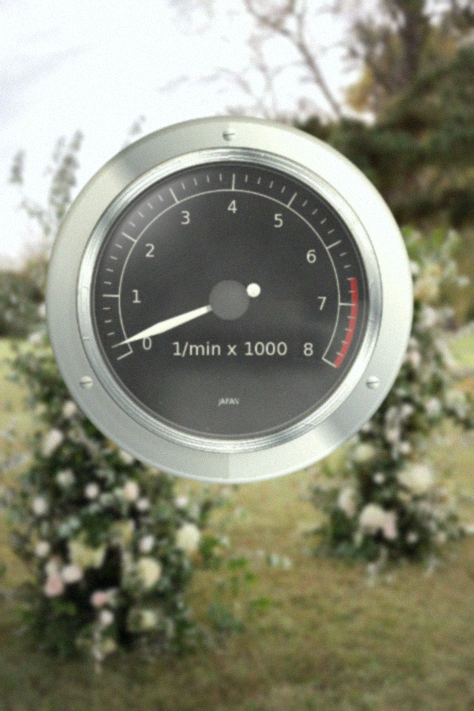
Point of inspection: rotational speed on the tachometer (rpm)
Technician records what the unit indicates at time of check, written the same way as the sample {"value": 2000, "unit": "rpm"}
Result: {"value": 200, "unit": "rpm"}
